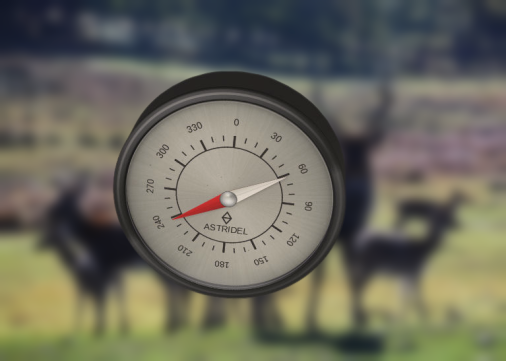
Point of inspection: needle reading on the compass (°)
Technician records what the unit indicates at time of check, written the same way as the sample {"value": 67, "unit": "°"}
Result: {"value": 240, "unit": "°"}
